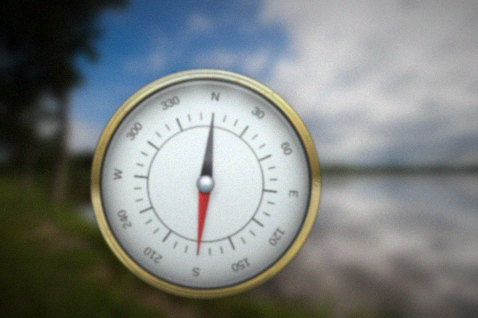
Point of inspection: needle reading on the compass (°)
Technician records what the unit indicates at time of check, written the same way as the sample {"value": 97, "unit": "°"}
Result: {"value": 180, "unit": "°"}
